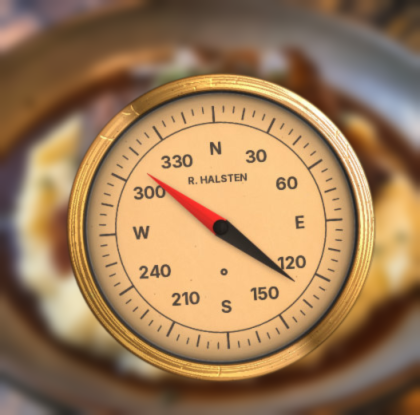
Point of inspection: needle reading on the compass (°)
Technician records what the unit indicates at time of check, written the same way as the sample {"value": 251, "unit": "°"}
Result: {"value": 310, "unit": "°"}
